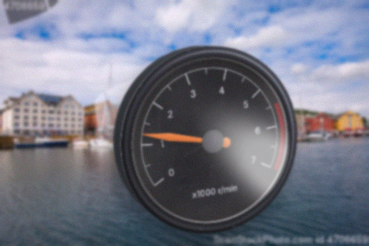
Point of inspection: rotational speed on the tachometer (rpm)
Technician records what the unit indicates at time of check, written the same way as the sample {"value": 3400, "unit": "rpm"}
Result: {"value": 1250, "unit": "rpm"}
